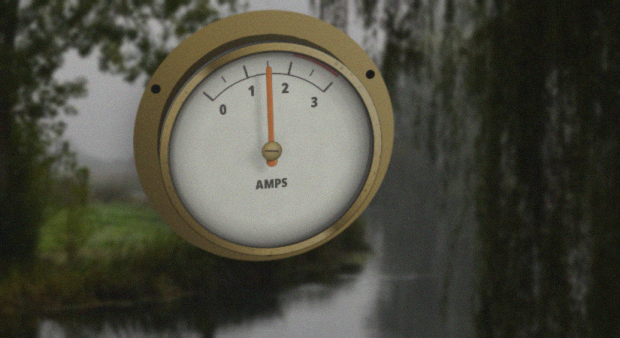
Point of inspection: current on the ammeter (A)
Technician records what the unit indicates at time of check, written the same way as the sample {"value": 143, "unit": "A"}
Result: {"value": 1.5, "unit": "A"}
